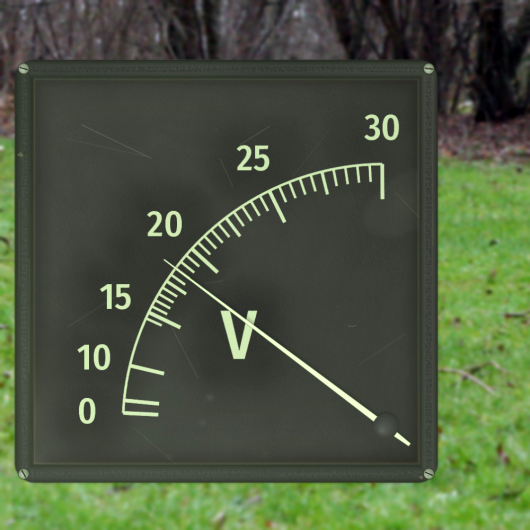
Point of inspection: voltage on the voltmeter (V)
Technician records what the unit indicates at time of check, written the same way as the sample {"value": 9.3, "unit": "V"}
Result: {"value": 18.5, "unit": "V"}
